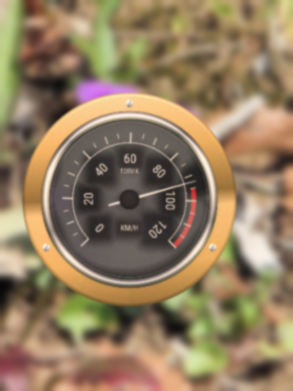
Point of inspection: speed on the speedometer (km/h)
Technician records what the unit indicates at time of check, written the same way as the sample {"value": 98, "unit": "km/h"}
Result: {"value": 92.5, "unit": "km/h"}
